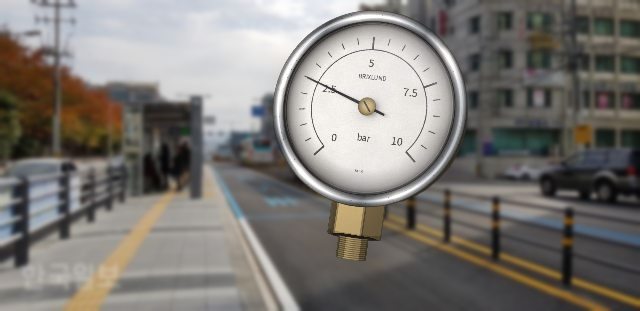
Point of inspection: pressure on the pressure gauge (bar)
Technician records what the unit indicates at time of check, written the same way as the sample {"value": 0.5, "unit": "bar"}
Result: {"value": 2.5, "unit": "bar"}
